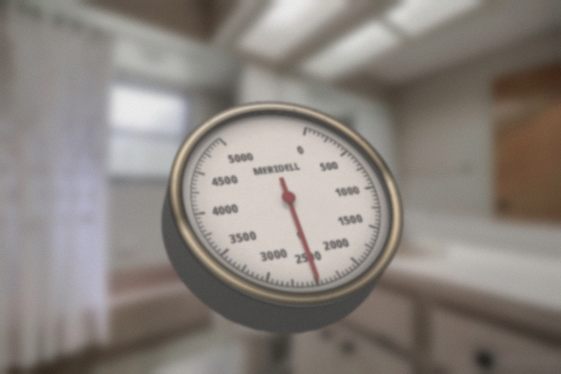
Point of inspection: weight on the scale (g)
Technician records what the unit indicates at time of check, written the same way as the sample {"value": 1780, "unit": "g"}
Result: {"value": 2500, "unit": "g"}
